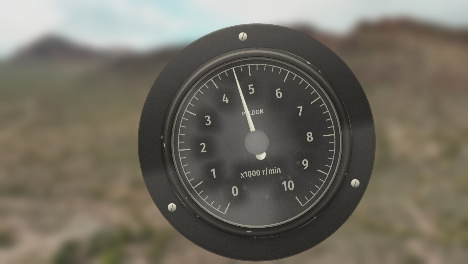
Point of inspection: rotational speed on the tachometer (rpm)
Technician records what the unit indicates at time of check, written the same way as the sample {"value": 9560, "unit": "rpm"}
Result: {"value": 4600, "unit": "rpm"}
